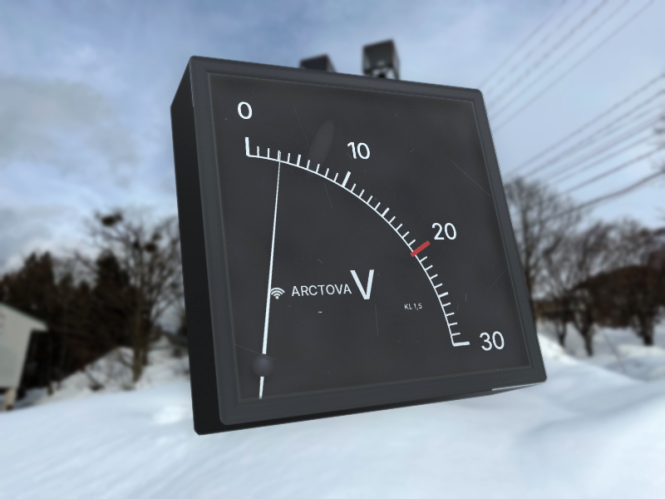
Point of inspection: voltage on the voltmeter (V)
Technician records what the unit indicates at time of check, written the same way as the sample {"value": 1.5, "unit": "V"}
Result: {"value": 3, "unit": "V"}
